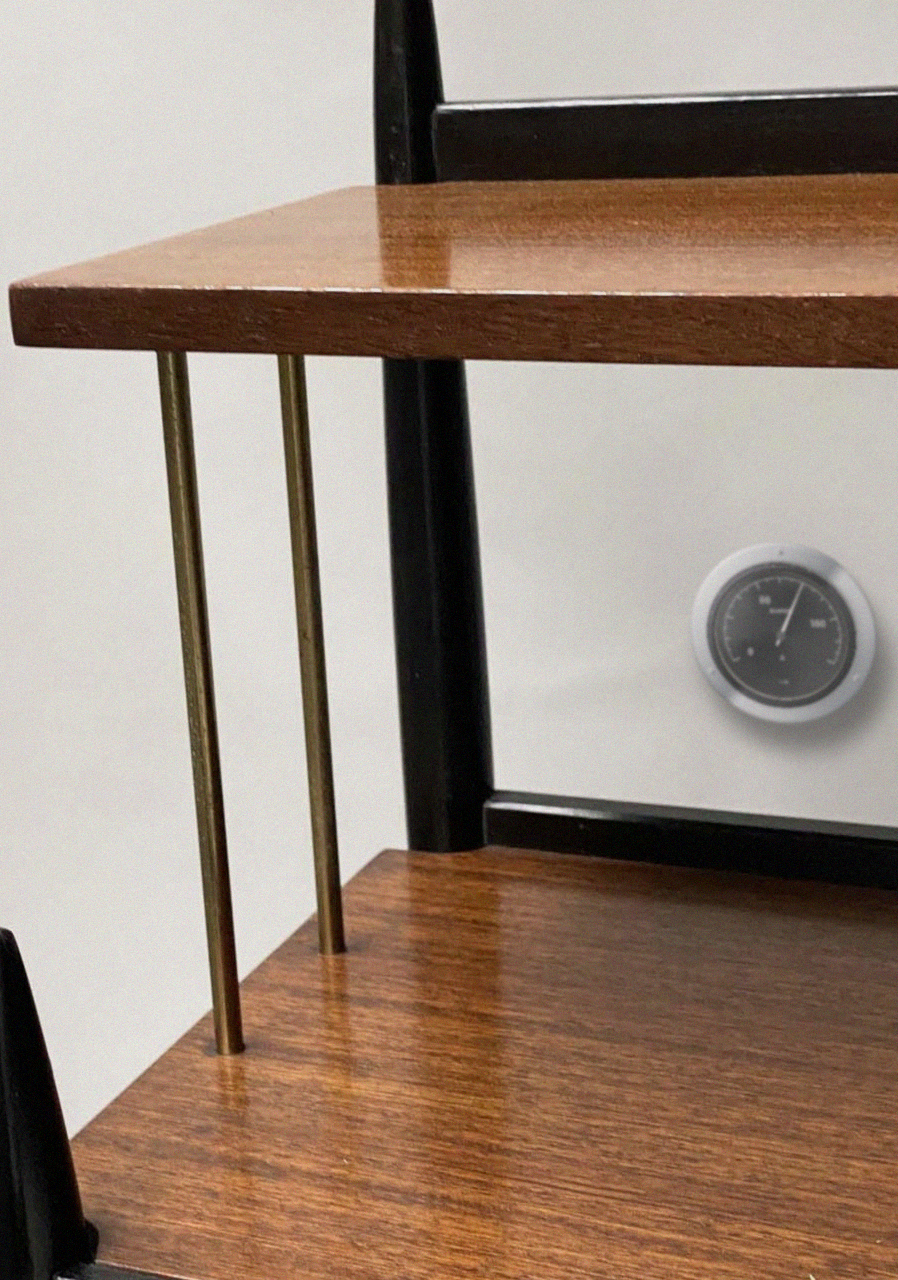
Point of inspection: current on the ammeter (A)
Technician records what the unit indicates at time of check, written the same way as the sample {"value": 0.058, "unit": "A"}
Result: {"value": 120, "unit": "A"}
